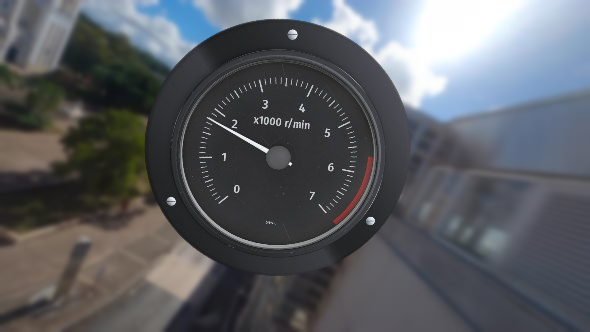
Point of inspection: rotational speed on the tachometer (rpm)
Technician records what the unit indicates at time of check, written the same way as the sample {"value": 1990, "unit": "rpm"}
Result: {"value": 1800, "unit": "rpm"}
